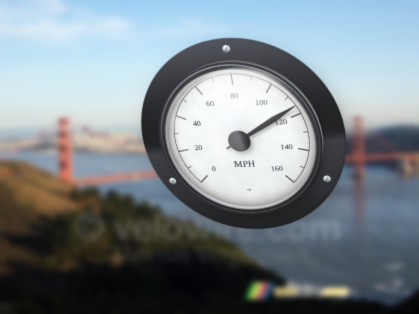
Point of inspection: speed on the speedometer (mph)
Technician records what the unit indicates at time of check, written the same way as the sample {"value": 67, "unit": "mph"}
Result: {"value": 115, "unit": "mph"}
